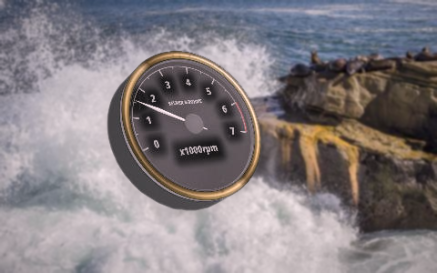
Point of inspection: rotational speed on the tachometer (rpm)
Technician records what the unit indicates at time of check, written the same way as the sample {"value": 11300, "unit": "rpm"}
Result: {"value": 1500, "unit": "rpm"}
